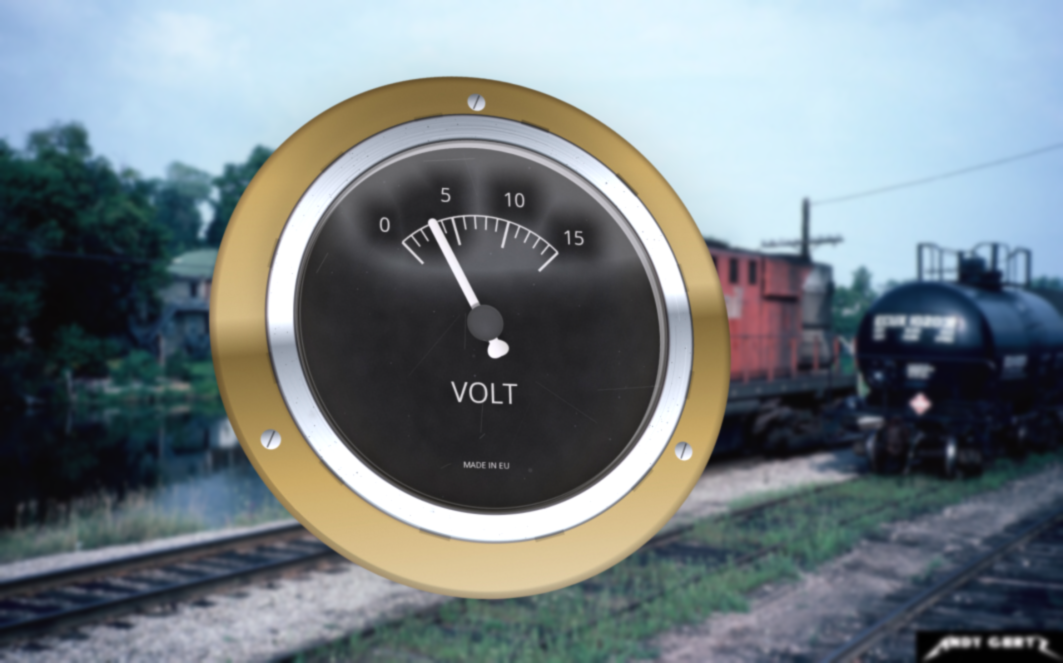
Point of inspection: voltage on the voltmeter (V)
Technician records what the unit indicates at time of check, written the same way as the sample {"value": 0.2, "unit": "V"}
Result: {"value": 3, "unit": "V"}
